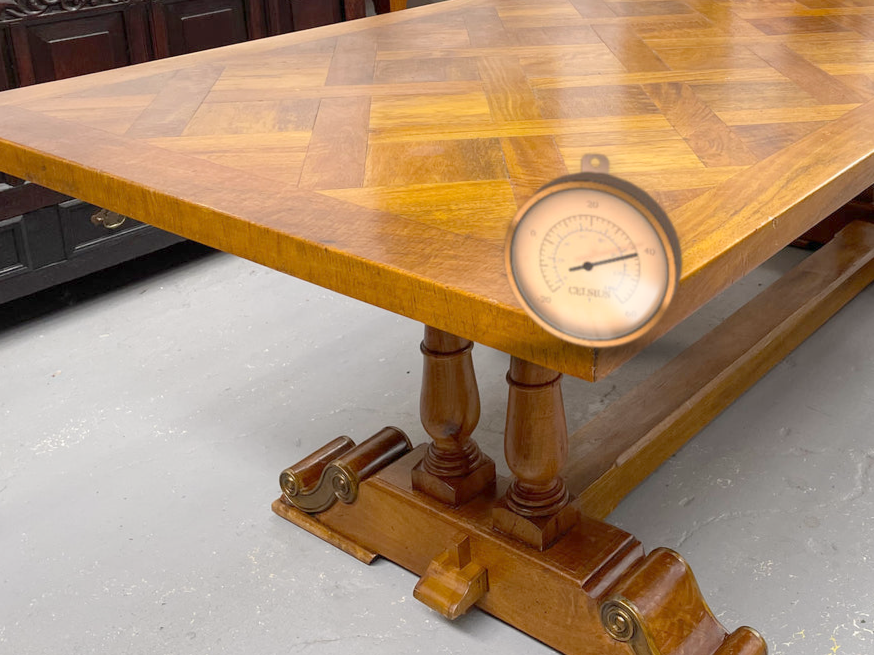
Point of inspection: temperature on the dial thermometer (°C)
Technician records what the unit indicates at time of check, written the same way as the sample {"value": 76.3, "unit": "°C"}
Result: {"value": 40, "unit": "°C"}
